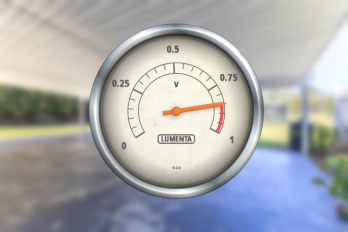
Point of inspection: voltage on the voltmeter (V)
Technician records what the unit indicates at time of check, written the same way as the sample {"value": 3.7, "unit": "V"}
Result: {"value": 0.85, "unit": "V"}
